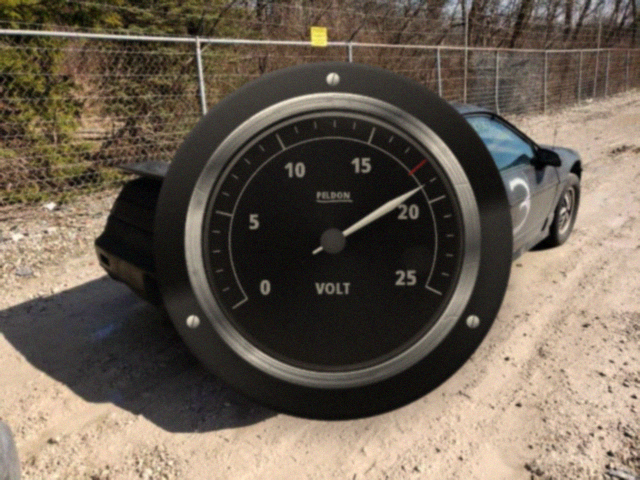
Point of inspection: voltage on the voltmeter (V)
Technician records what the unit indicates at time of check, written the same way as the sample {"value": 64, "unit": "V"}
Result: {"value": 19, "unit": "V"}
